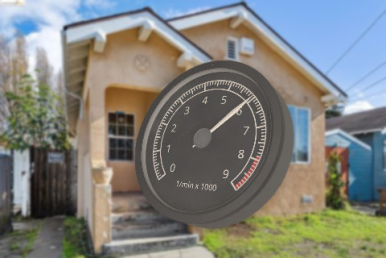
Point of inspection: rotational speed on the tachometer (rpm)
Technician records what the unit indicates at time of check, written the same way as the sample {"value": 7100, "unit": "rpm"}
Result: {"value": 6000, "unit": "rpm"}
